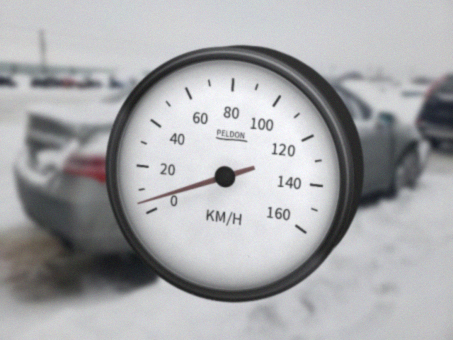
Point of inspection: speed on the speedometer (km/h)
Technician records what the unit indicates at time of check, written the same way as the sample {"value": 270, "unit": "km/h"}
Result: {"value": 5, "unit": "km/h"}
